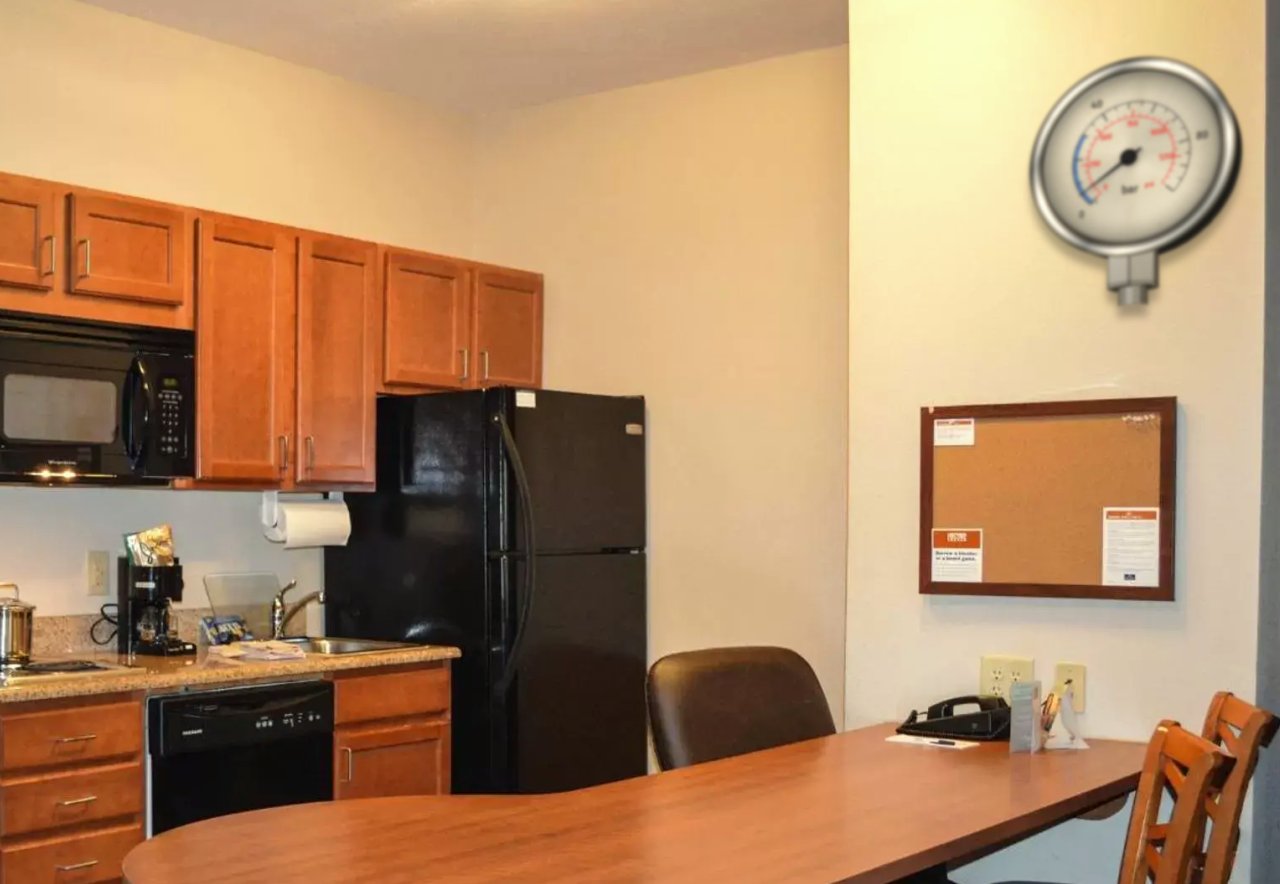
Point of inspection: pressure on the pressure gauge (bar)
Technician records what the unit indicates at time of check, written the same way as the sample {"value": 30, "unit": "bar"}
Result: {"value": 5, "unit": "bar"}
